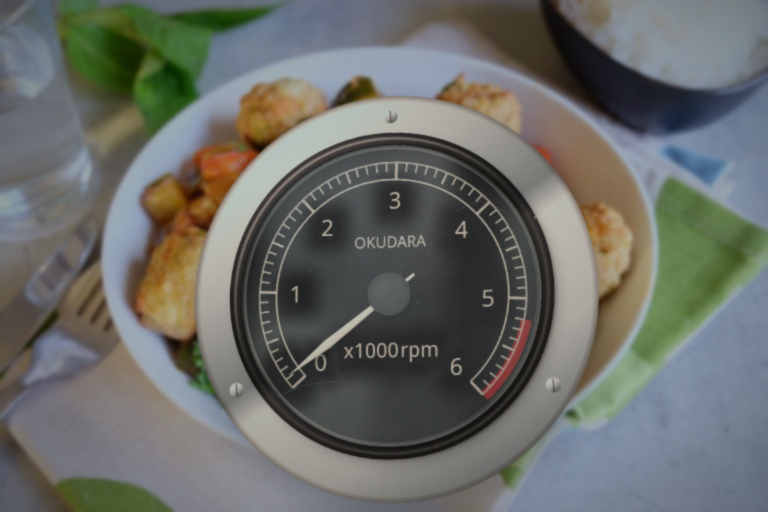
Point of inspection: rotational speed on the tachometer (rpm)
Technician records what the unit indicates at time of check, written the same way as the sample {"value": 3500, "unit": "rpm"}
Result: {"value": 100, "unit": "rpm"}
